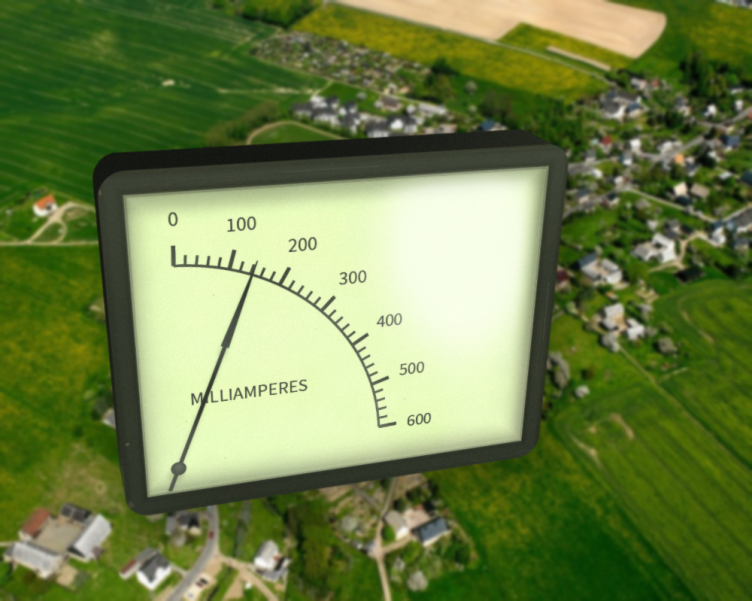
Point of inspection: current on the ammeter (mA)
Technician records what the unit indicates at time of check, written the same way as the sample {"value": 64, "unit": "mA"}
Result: {"value": 140, "unit": "mA"}
